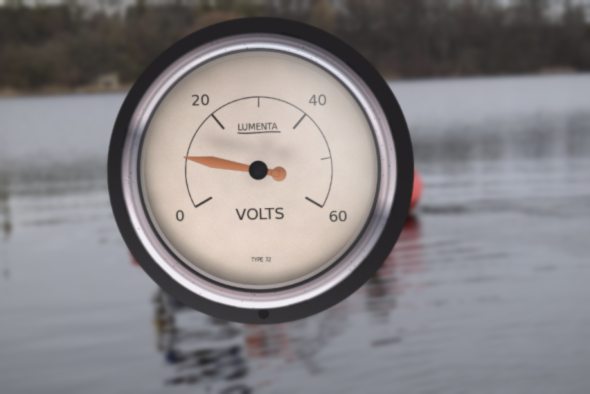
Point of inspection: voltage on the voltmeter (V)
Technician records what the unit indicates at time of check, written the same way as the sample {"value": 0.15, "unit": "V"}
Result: {"value": 10, "unit": "V"}
